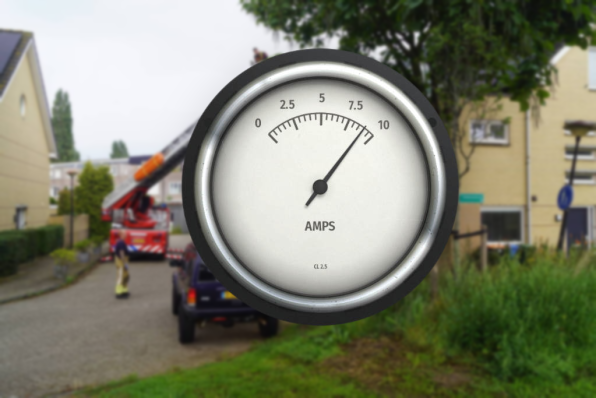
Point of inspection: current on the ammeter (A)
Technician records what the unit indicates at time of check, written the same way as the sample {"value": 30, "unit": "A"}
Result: {"value": 9, "unit": "A"}
